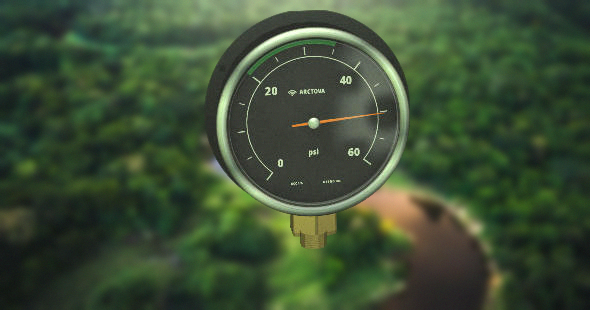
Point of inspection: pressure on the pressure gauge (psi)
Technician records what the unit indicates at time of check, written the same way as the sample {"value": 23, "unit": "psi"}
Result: {"value": 50, "unit": "psi"}
